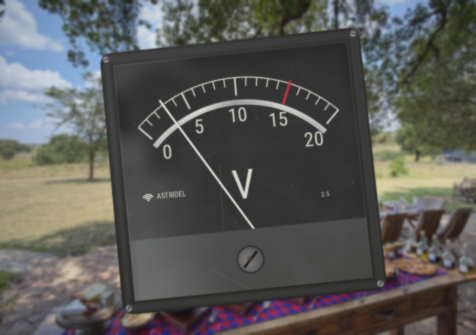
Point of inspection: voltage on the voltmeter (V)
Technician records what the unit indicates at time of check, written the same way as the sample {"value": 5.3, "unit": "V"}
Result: {"value": 3, "unit": "V"}
